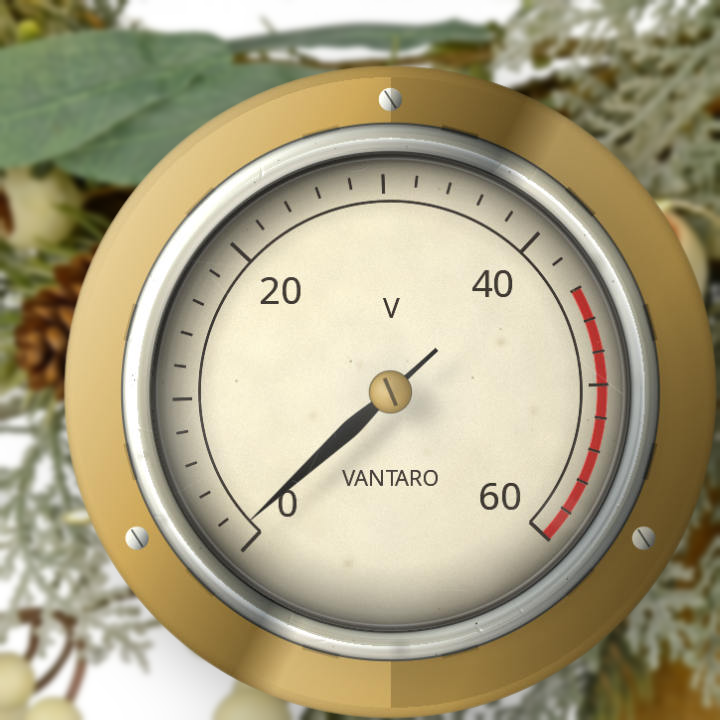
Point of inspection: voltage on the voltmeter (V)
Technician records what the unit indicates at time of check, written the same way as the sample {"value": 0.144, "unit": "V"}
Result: {"value": 1, "unit": "V"}
